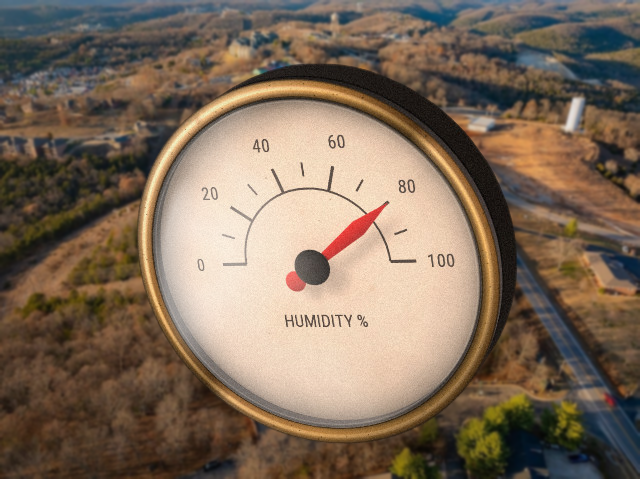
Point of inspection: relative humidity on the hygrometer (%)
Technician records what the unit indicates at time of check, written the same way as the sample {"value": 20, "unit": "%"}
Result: {"value": 80, "unit": "%"}
